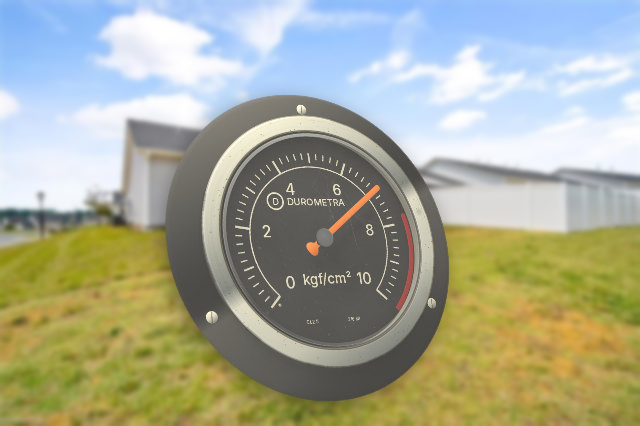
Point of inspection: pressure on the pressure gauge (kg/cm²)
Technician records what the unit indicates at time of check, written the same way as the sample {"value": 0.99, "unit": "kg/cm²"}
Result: {"value": 7, "unit": "kg/cm²"}
